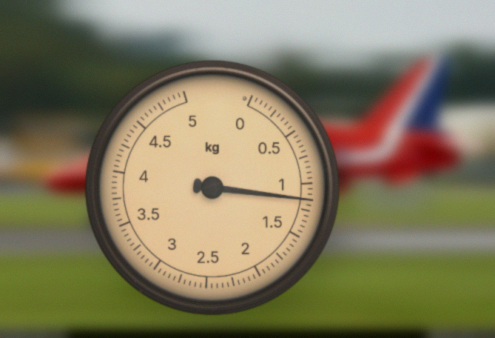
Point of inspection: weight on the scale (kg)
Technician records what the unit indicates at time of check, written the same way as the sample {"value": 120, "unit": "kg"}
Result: {"value": 1.15, "unit": "kg"}
